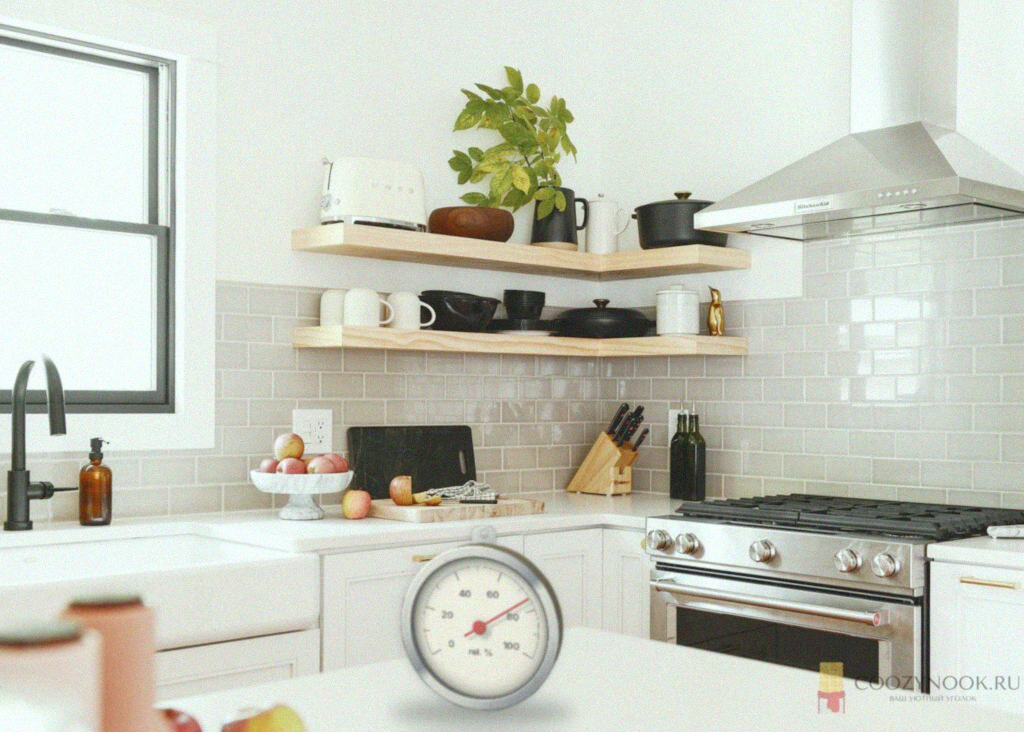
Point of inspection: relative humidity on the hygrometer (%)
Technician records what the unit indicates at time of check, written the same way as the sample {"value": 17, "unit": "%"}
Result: {"value": 75, "unit": "%"}
